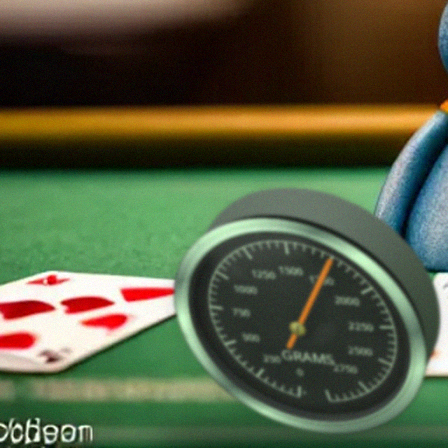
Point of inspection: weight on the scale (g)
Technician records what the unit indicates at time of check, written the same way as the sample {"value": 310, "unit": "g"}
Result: {"value": 1750, "unit": "g"}
